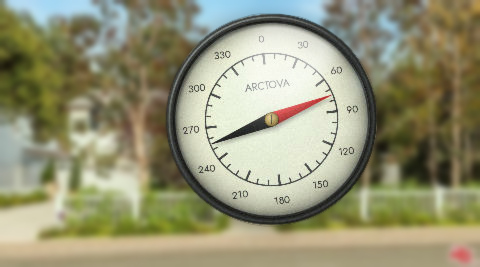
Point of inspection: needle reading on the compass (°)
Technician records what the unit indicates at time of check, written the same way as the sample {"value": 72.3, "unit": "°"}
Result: {"value": 75, "unit": "°"}
